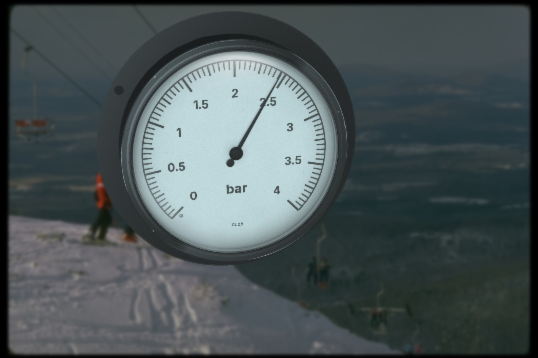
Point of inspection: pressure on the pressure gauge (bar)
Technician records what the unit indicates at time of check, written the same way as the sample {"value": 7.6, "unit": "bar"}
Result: {"value": 2.45, "unit": "bar"}
